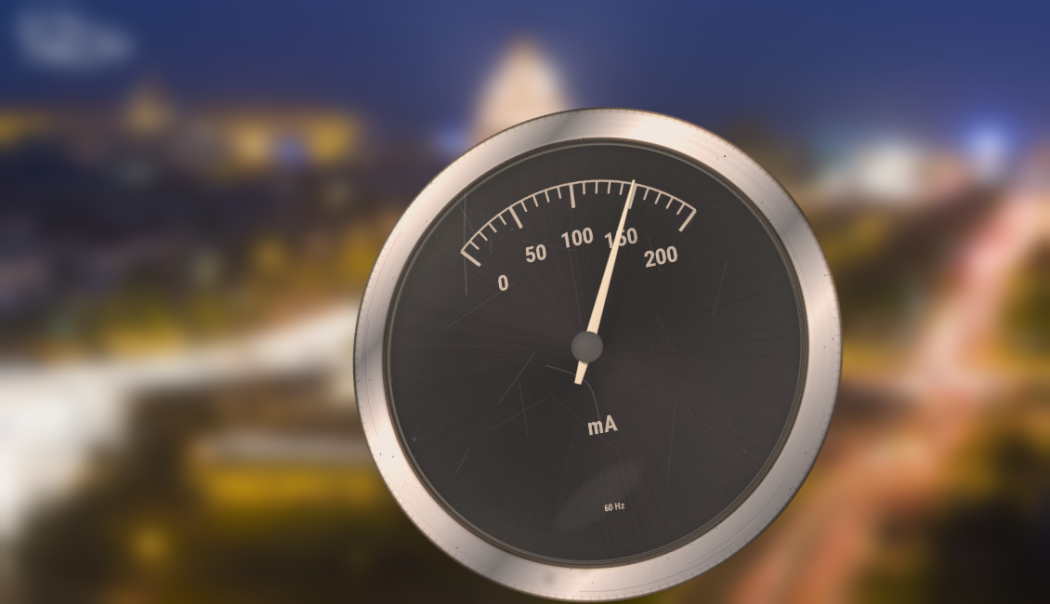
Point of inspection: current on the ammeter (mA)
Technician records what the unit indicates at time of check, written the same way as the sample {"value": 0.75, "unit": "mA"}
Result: {"value": 150, "unit": "mA"}
